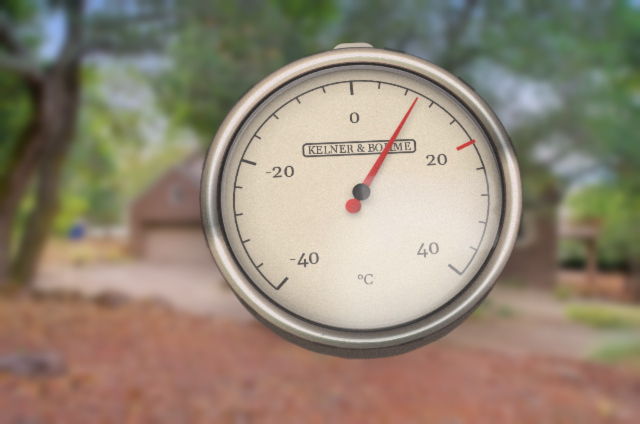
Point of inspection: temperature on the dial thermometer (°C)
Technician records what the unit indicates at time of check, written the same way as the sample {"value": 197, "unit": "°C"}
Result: {"value": 10, "unit": "°C"}
